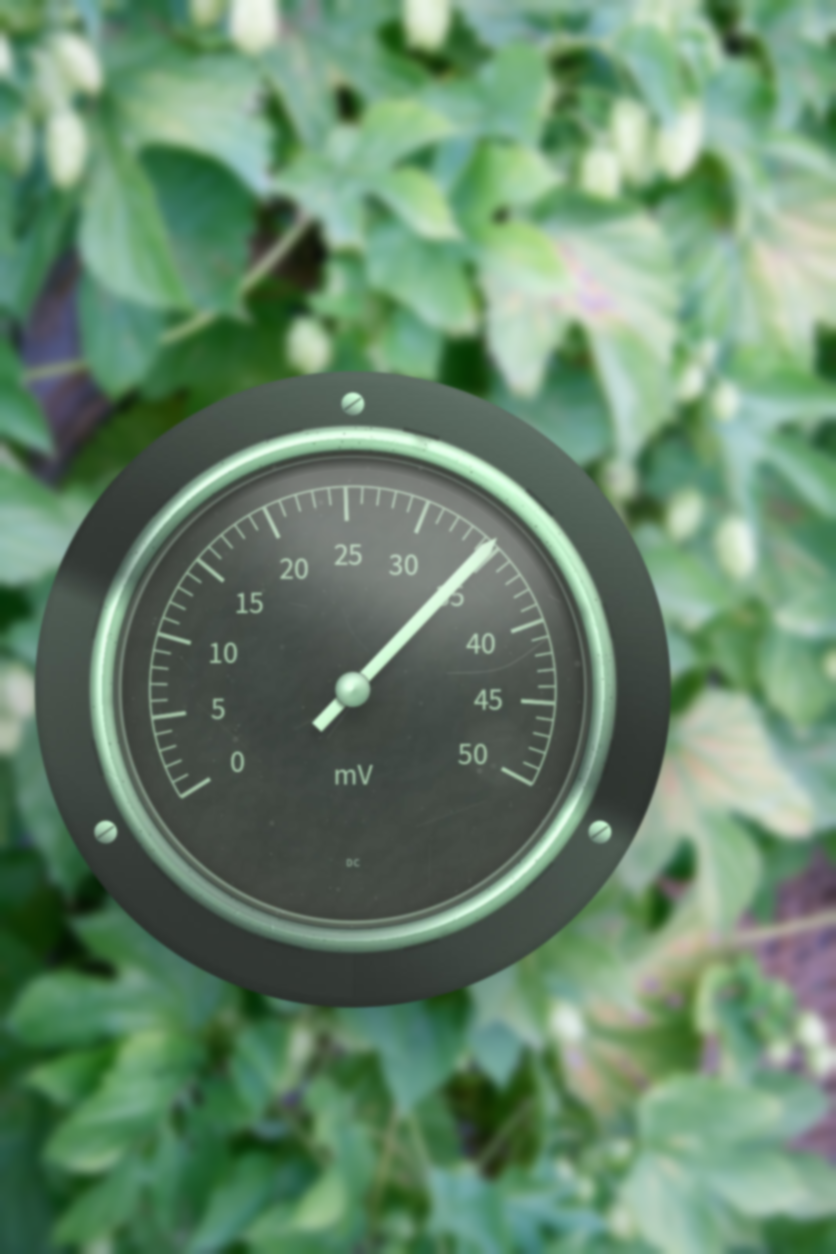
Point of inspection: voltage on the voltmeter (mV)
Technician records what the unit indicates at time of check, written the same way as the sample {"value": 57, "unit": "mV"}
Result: {"value": 34.5, "unit": "mV"}
